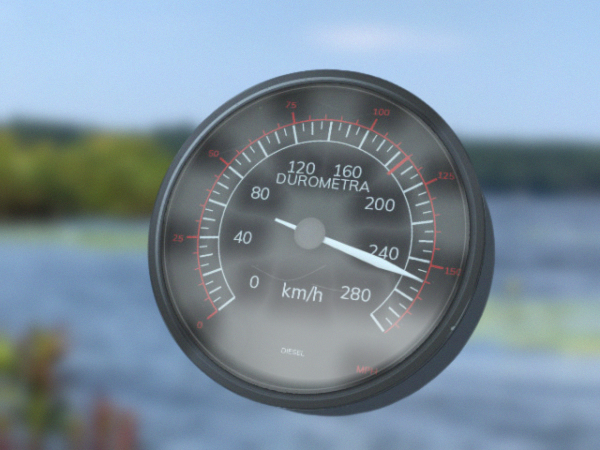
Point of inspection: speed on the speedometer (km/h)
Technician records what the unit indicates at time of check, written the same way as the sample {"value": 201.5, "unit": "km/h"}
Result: {"value": 250, "unit": "km/h"}
